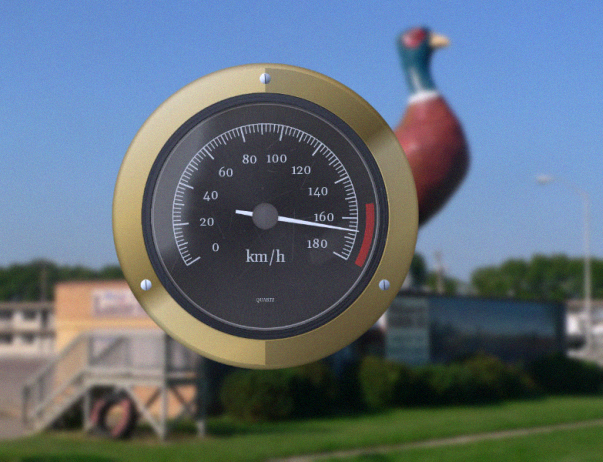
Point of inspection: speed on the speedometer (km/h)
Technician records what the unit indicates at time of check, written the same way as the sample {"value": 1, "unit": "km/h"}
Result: {"value": 166, "unit": "km/h"}
